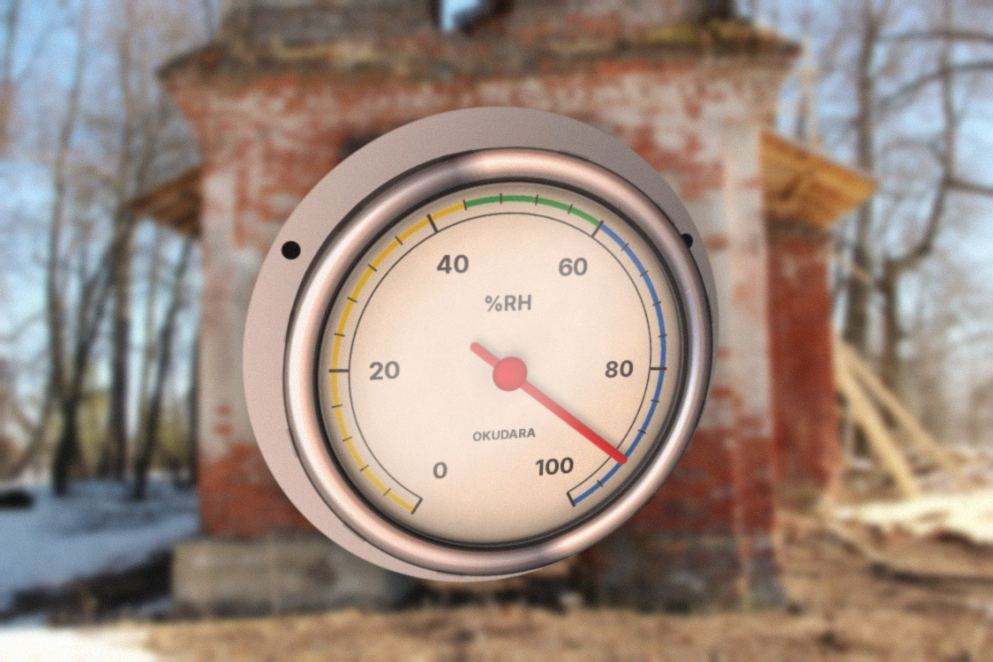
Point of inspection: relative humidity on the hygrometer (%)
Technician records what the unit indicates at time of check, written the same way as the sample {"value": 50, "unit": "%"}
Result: {"value": 92, "unit": "%"}
